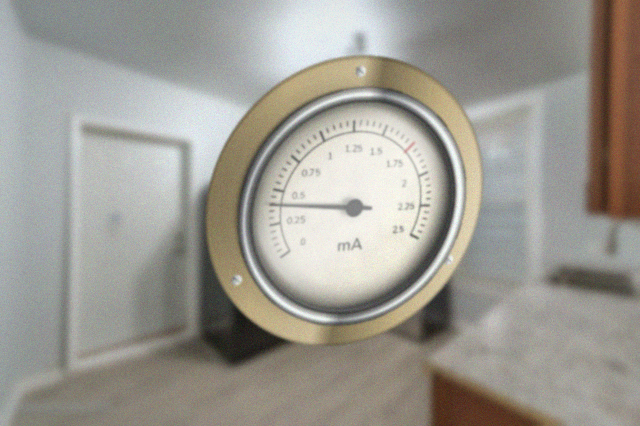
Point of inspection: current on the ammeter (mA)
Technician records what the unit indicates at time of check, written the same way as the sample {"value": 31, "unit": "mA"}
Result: {"value": 0.4, "unit": "mA"}
